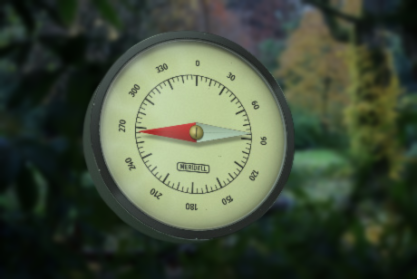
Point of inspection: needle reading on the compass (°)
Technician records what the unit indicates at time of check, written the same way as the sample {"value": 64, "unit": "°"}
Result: {"value": 265, "unit": "°"}
